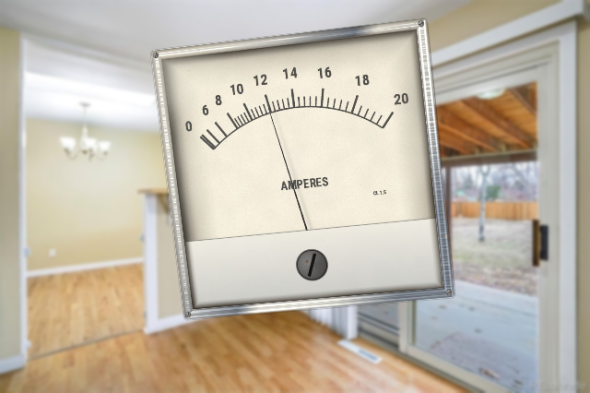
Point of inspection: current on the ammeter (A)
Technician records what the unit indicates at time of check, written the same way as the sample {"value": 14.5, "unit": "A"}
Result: {"value": 12, "unit": "A"}
